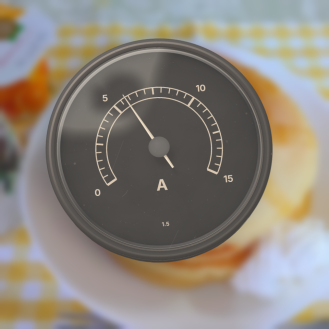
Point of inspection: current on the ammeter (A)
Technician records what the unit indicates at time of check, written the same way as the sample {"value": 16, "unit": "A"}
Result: {"value": 5.75, "unit": "A"}
